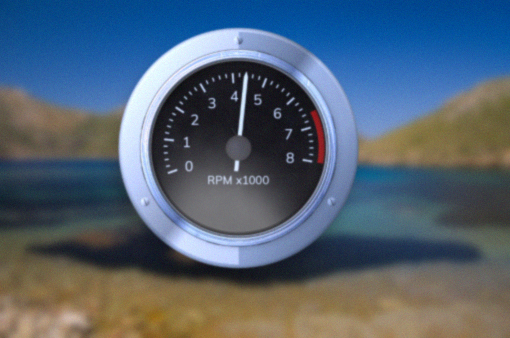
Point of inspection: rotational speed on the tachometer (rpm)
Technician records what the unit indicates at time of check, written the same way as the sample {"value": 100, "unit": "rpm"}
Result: {"value": 4400, "unit": "rpm"}
